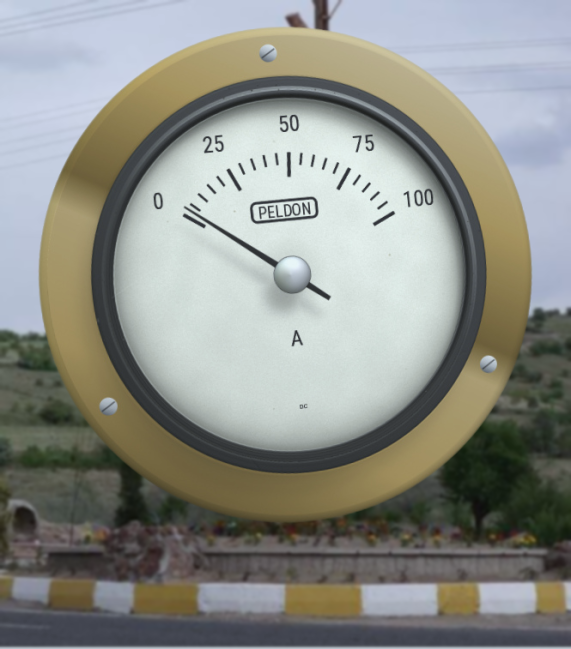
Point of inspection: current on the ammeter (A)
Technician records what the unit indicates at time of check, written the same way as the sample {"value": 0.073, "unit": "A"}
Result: {"value": 2.5, "unit": "A"}
